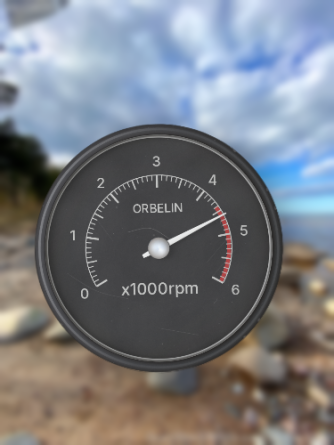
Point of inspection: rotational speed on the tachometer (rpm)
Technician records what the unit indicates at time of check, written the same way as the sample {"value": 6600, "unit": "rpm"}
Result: {"value": 4600, "unit": "rpm"}
